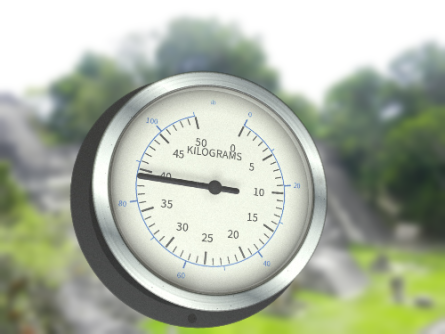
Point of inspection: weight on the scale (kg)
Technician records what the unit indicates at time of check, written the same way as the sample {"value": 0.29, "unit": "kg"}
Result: {"value": 39, "unit": "kg"}
